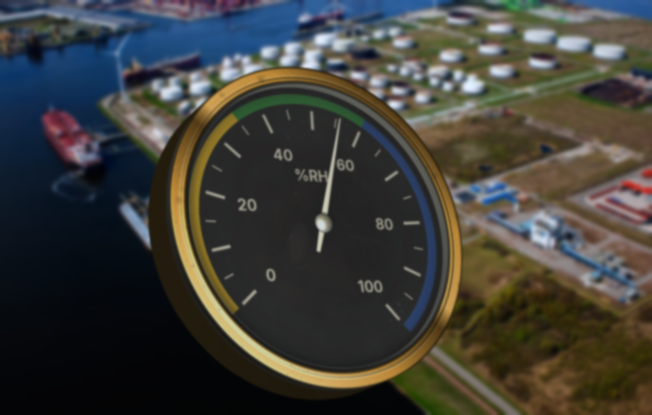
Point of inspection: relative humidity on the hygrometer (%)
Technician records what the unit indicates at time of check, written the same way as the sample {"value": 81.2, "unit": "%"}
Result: {"value": 55, "unit": "%"}
